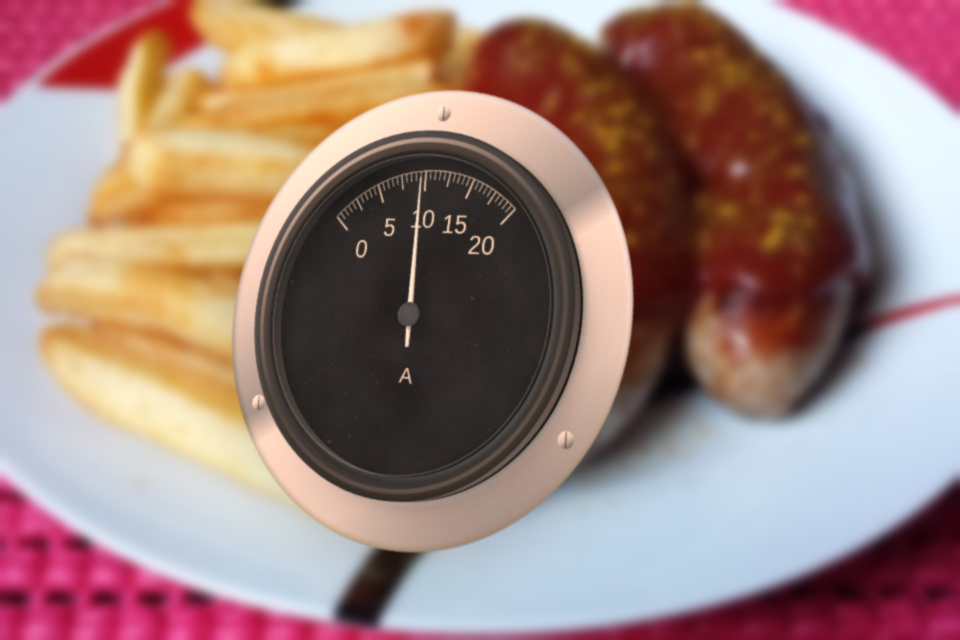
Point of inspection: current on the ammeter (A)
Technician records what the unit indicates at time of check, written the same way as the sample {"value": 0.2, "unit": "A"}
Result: {"value": 10, "unit": "A"}
